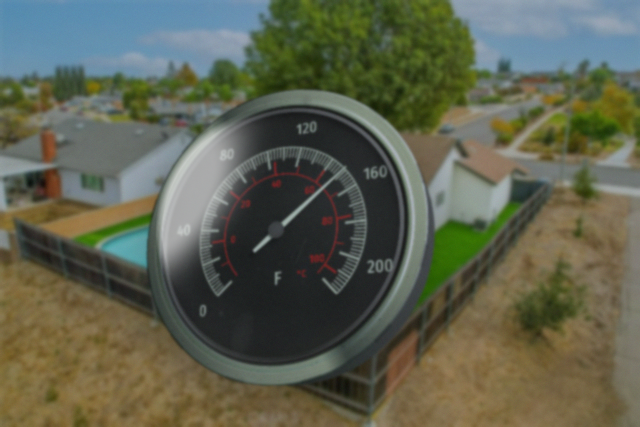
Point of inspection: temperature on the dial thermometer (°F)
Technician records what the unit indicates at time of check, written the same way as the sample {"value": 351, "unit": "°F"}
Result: {"value": 150, "unit": "°F"}
